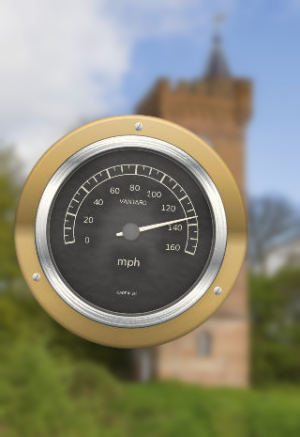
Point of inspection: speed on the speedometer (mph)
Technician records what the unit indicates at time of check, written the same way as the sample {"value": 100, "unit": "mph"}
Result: {"value": 135, "unit": "mph"}
